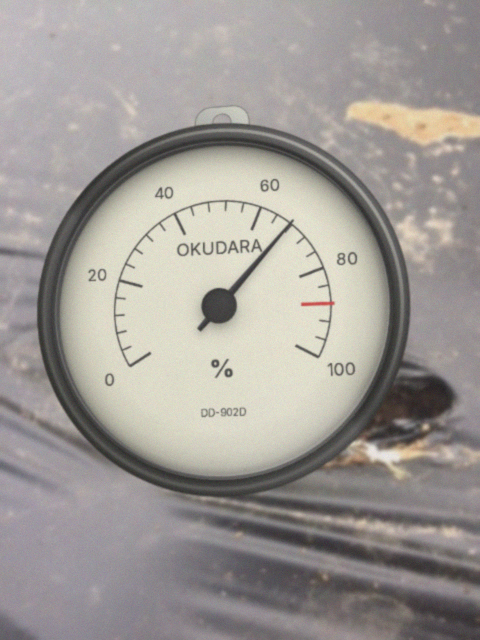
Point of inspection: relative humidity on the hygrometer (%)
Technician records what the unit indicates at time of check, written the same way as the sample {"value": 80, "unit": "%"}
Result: {"value": 68, "unit": "%"}
